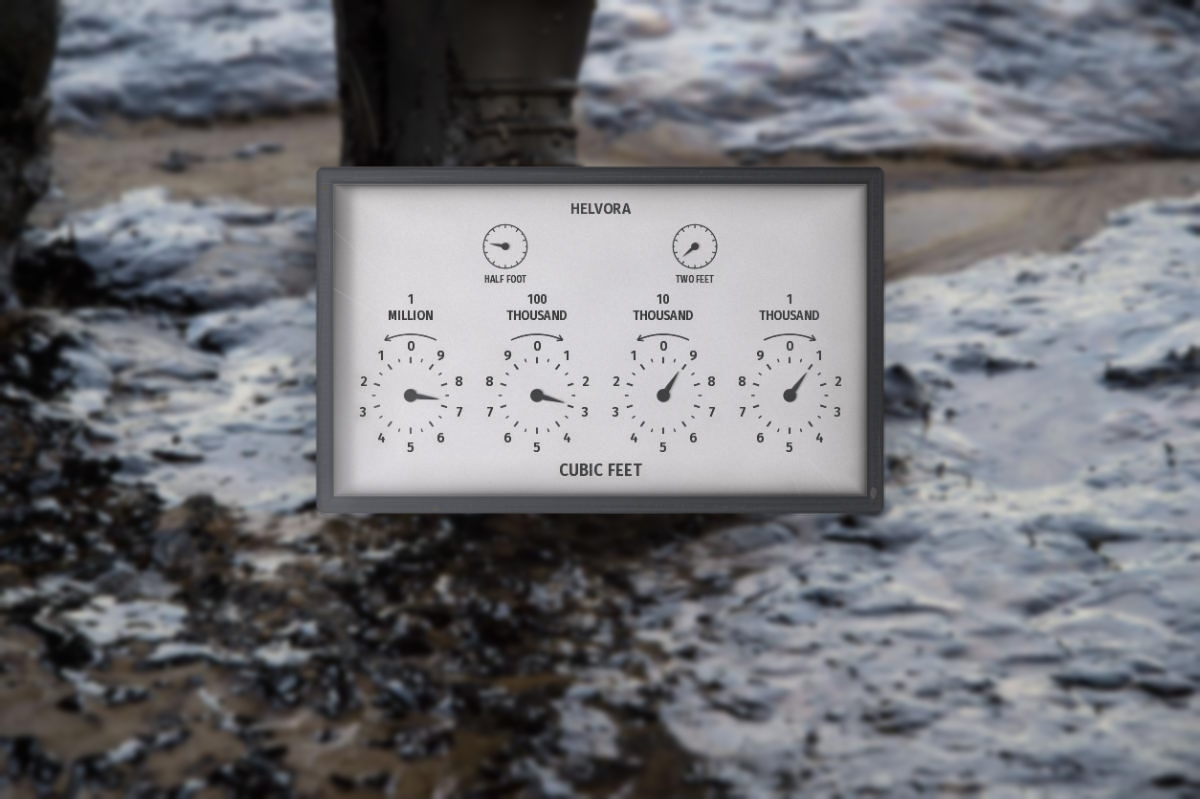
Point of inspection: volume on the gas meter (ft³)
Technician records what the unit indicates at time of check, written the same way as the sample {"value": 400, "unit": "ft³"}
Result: {"value": 729100, "unit": "ft³"}
